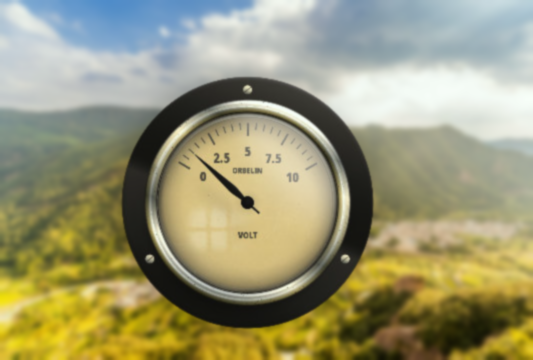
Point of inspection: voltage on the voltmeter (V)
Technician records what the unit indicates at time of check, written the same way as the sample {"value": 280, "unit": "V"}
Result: {"value": 1, "unit": "V"}
